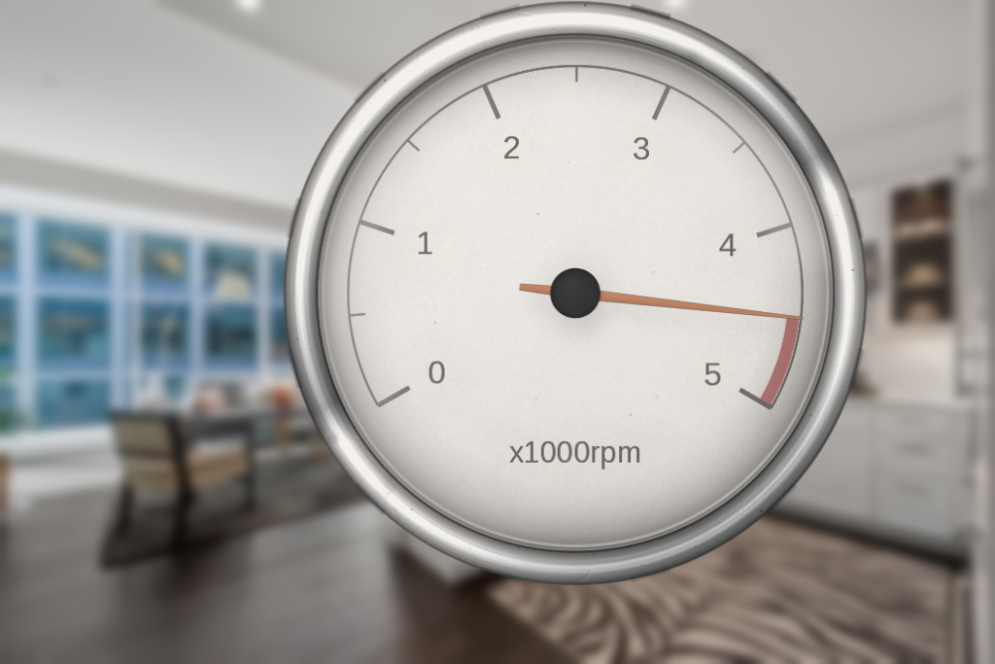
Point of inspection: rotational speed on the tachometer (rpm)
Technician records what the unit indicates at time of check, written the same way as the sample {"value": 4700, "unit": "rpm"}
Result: {"value": 4500, "unit": "rpm"}
